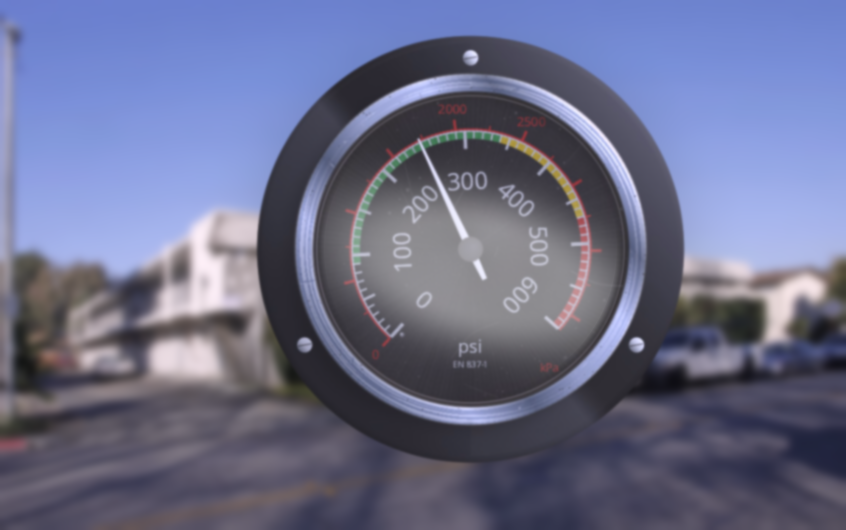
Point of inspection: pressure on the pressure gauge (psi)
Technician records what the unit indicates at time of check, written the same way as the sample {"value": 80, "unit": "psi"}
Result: {"value": 250, "unit": "psi"}
